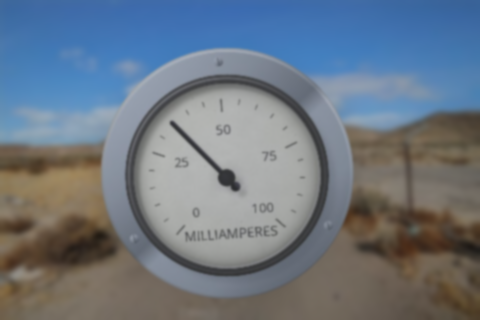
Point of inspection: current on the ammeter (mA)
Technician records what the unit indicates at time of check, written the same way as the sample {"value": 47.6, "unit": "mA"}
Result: {"value": 35, "unit": "mA"}
